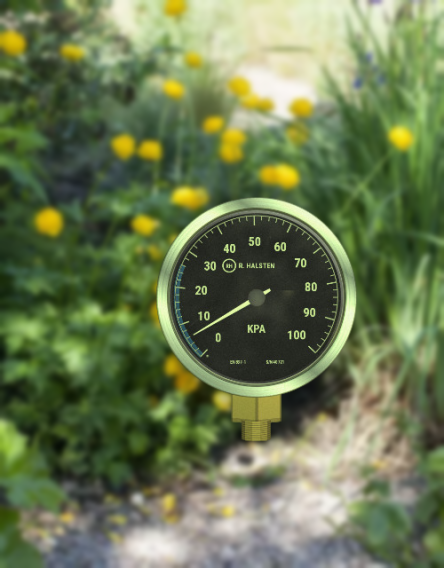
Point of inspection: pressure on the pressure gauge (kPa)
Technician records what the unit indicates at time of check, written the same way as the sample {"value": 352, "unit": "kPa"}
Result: {"value": 6, "unit": "kPa"}
